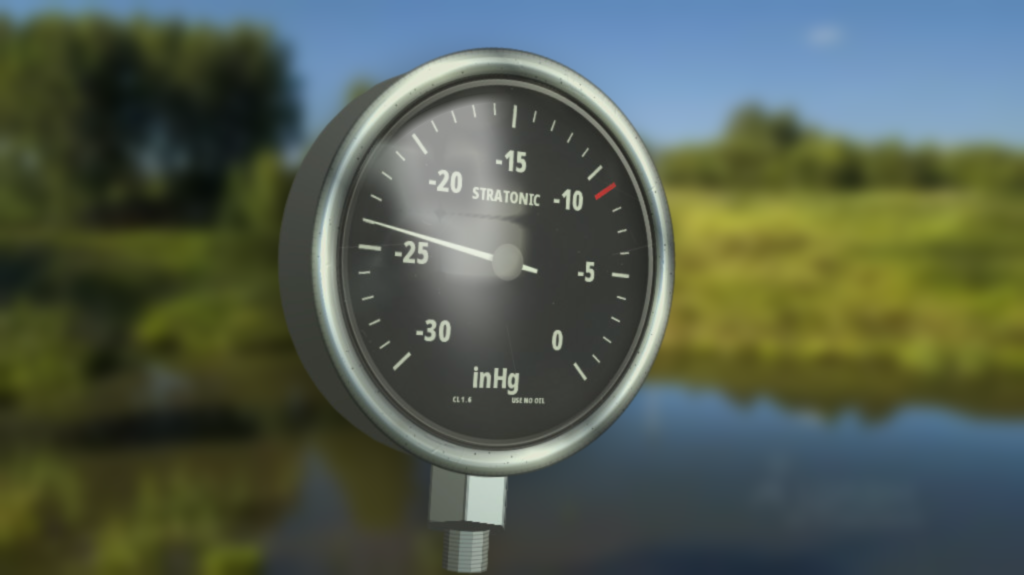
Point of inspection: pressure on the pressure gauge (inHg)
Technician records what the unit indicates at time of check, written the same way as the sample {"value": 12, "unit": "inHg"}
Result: {"value": -24, "unit": "inHg"}
